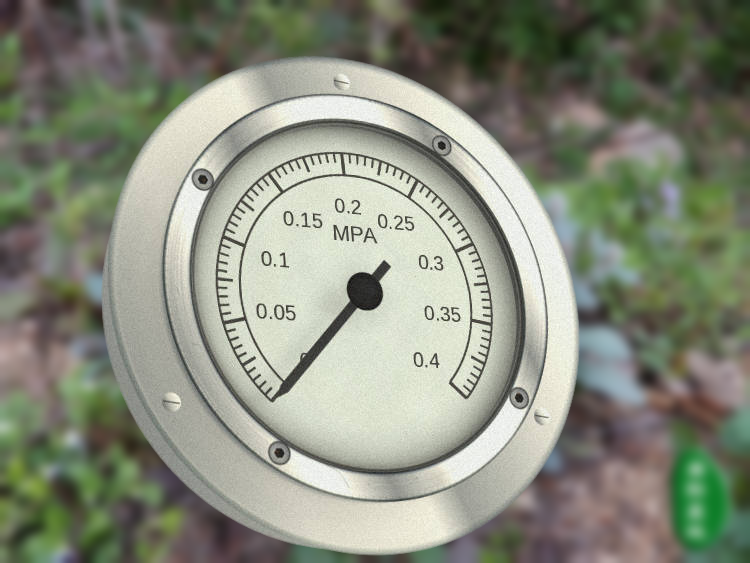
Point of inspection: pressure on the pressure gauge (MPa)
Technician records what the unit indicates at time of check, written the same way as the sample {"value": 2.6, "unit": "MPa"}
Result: {"value": 0, "unit": "MPa"}
